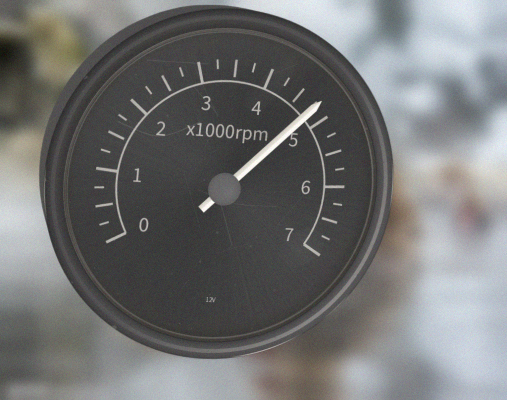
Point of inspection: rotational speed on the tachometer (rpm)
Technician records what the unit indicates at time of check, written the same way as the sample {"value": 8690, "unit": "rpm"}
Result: {"value": 4750, "unit": "rpm"}
